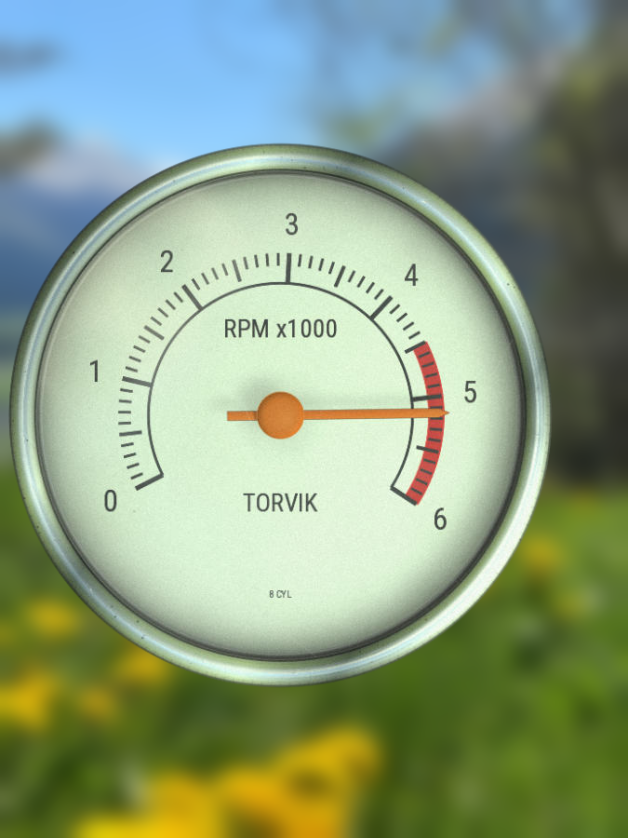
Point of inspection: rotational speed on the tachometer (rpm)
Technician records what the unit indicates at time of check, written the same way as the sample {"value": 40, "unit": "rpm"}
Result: {"value": 5150, "unit": "rpm"}
